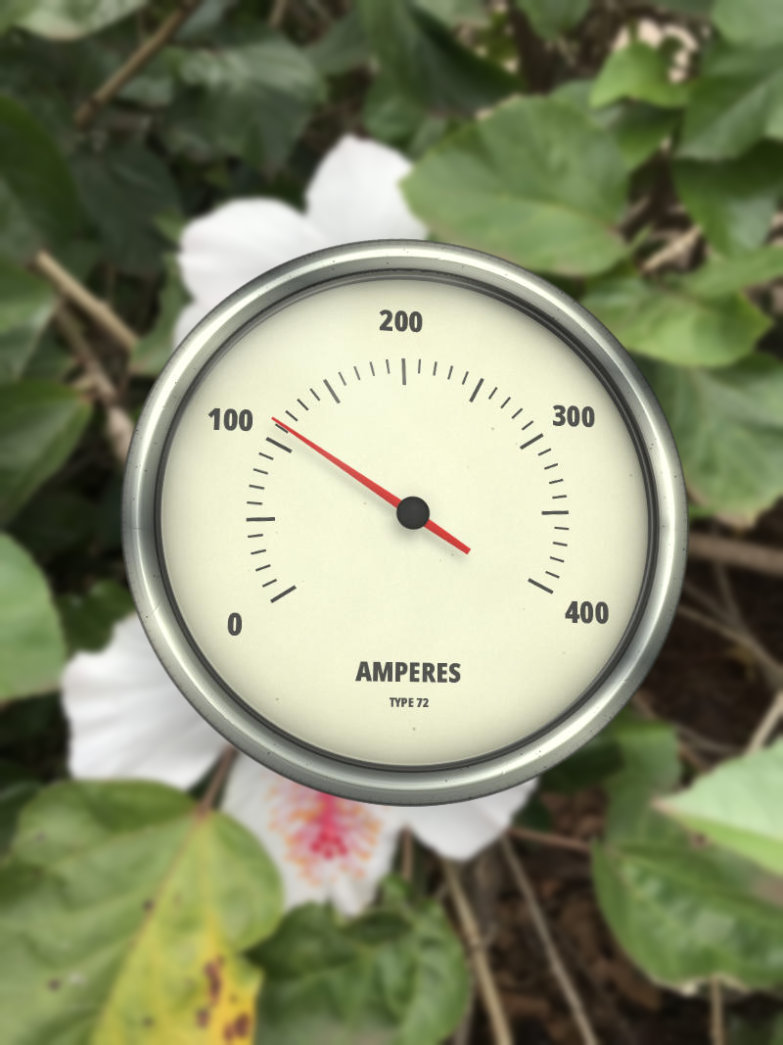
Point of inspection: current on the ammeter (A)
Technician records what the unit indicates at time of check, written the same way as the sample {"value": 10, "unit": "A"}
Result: {"value": 110, "unit": "A"}
